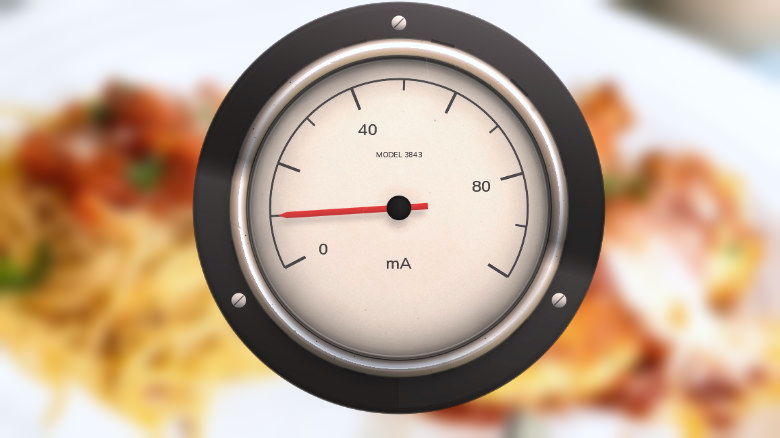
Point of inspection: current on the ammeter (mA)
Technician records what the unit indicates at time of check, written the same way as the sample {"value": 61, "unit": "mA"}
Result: {"value": 10, "unit": "mA"}
